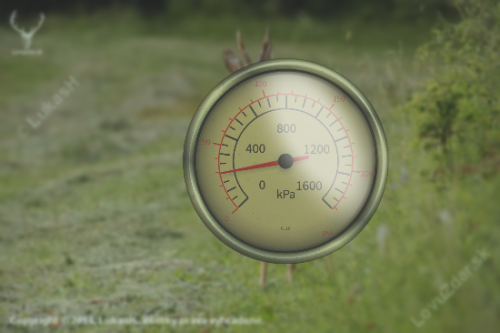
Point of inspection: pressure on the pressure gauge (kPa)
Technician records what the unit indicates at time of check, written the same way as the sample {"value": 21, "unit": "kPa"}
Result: {"value": 200, "unit": "kPa"}
